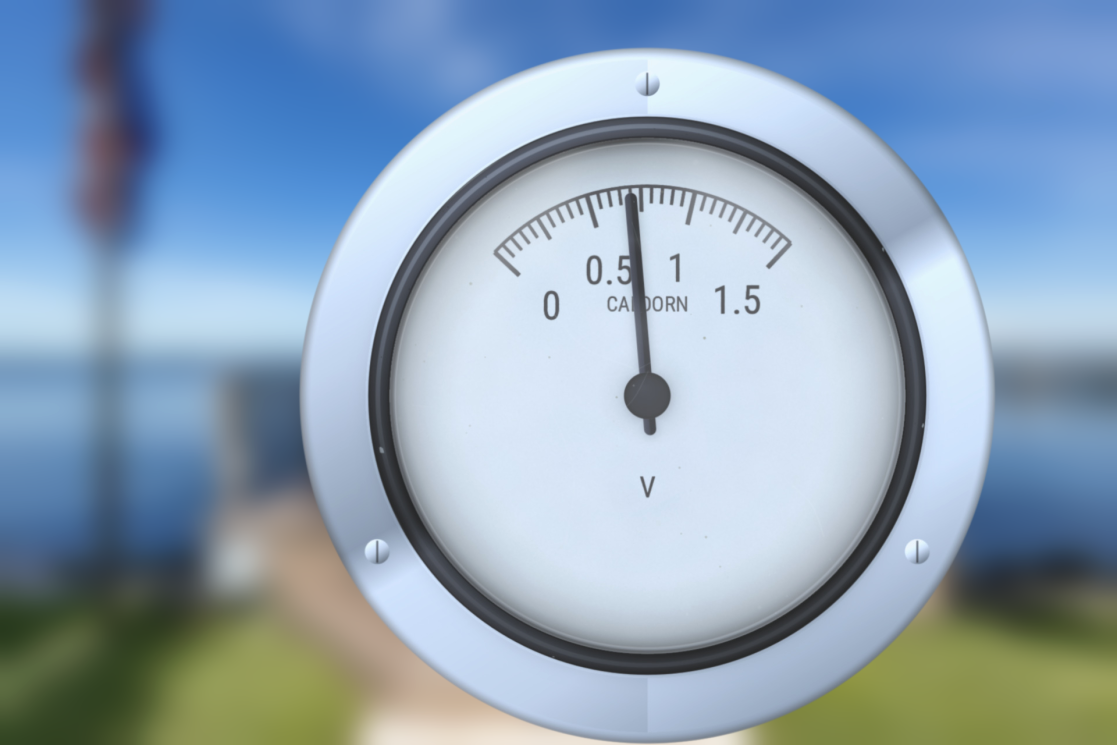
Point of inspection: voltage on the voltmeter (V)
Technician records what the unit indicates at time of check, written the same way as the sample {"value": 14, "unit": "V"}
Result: {"value": 0.7, "unit": "V"}
